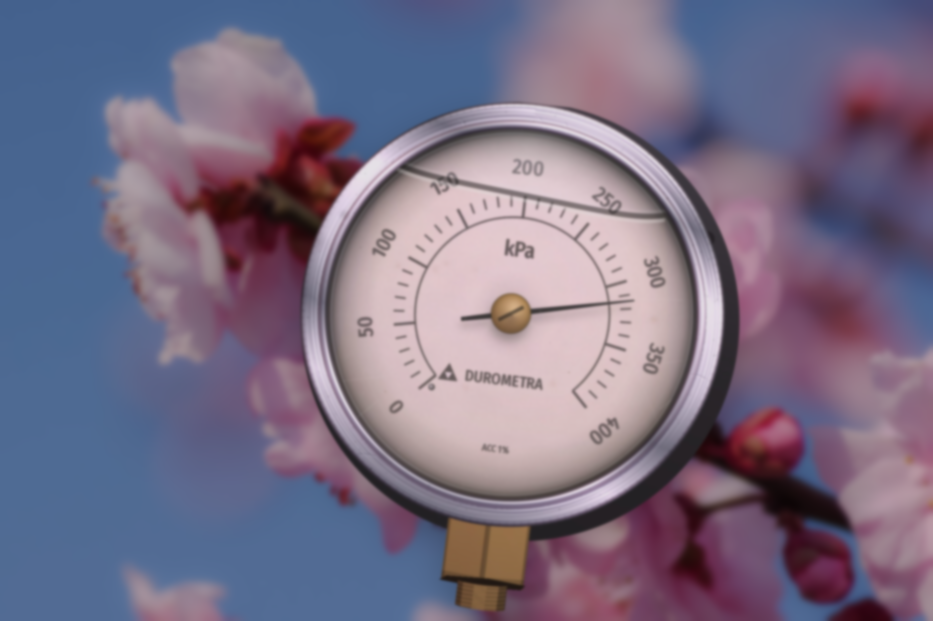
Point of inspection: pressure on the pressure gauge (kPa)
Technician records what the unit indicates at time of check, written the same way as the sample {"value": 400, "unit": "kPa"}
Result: {"value": 315, "unit": "kPa"}
